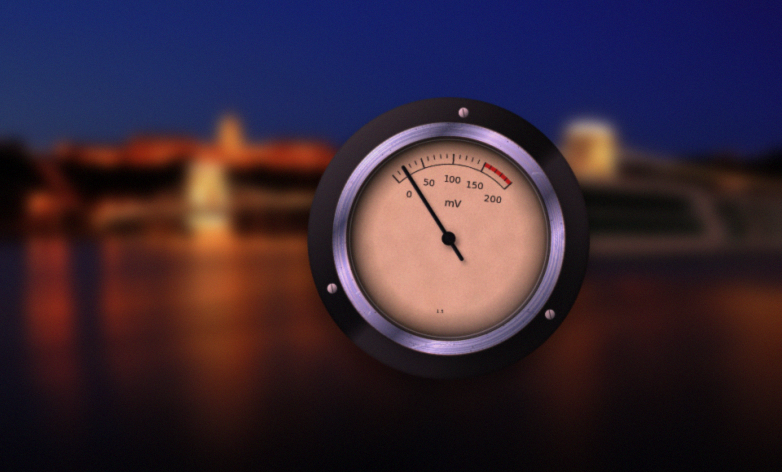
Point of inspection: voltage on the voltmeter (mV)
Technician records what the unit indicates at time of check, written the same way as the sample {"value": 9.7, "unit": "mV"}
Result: {"value": 20, "unit": "mV"}
